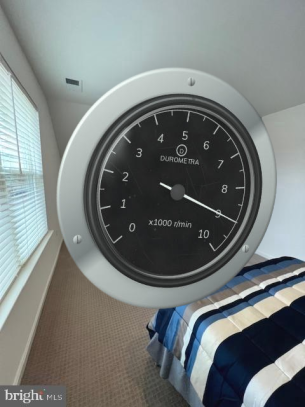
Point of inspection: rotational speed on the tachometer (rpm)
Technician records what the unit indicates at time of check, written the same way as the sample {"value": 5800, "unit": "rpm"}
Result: {"value": 9000, "unit": "rpm"}
